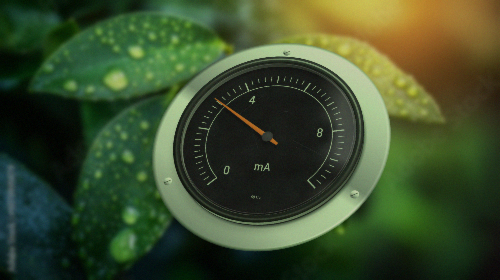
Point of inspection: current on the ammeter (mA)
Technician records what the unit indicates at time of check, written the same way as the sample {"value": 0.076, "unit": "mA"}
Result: {"value": 3, "unit": "mA"}
